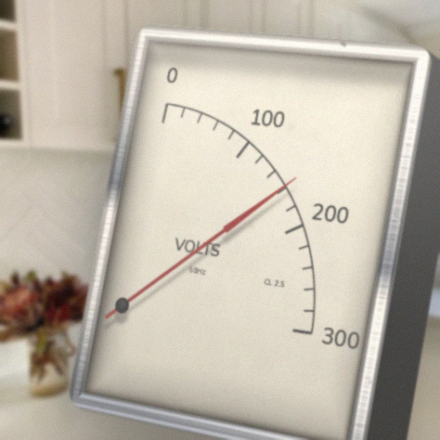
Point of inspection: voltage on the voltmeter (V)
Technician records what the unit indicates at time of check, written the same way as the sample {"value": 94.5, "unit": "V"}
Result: {"value": 160, "unit": "V"}
